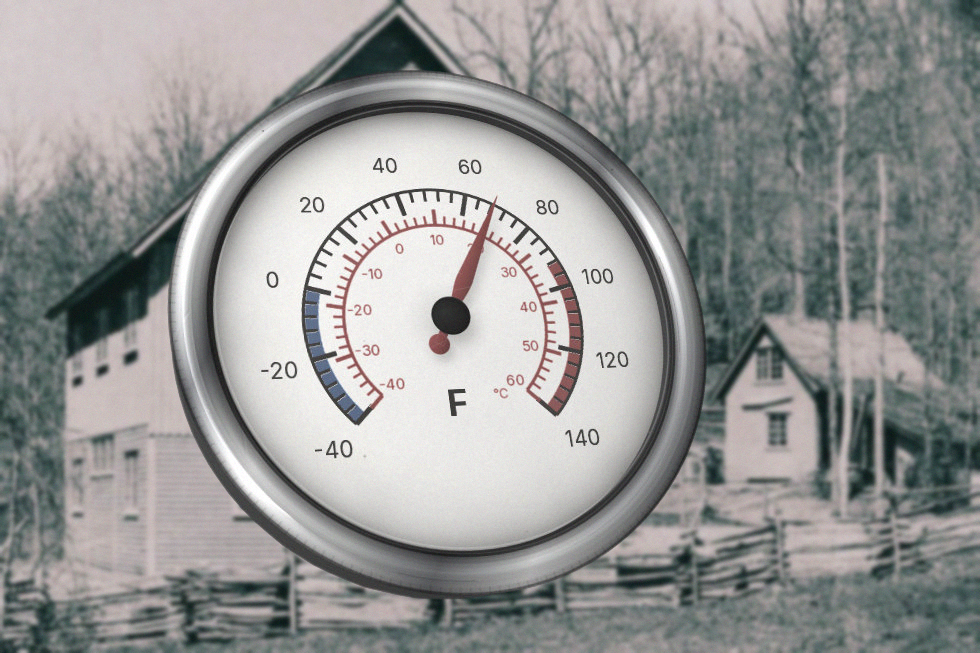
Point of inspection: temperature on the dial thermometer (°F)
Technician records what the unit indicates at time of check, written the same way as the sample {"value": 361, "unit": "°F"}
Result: {"value": 68, "unit": "°F"}
